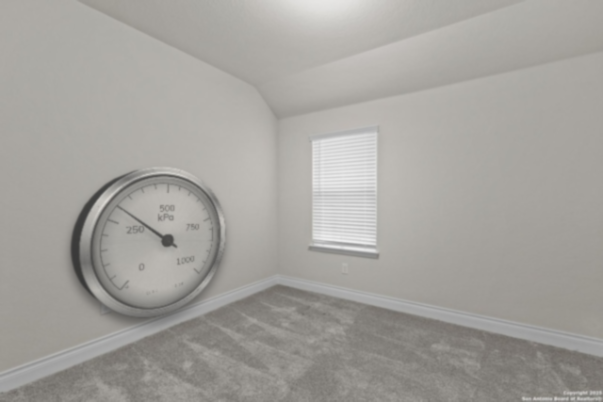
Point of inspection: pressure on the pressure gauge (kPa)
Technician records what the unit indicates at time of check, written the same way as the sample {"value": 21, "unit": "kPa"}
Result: {"value": 300, "unit": "kPa"}
